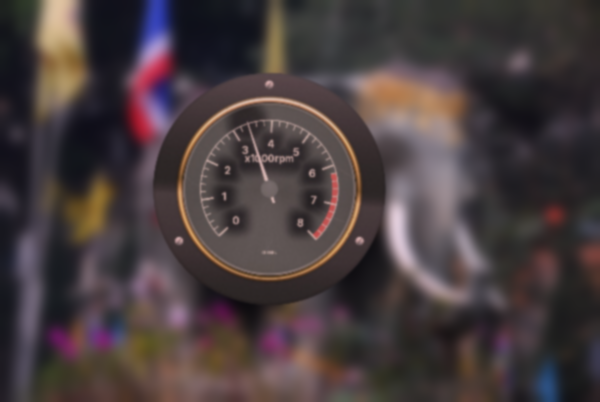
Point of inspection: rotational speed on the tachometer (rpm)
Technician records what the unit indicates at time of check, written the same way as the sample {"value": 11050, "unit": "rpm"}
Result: {"value": 3400, "unit": "rpm"}
